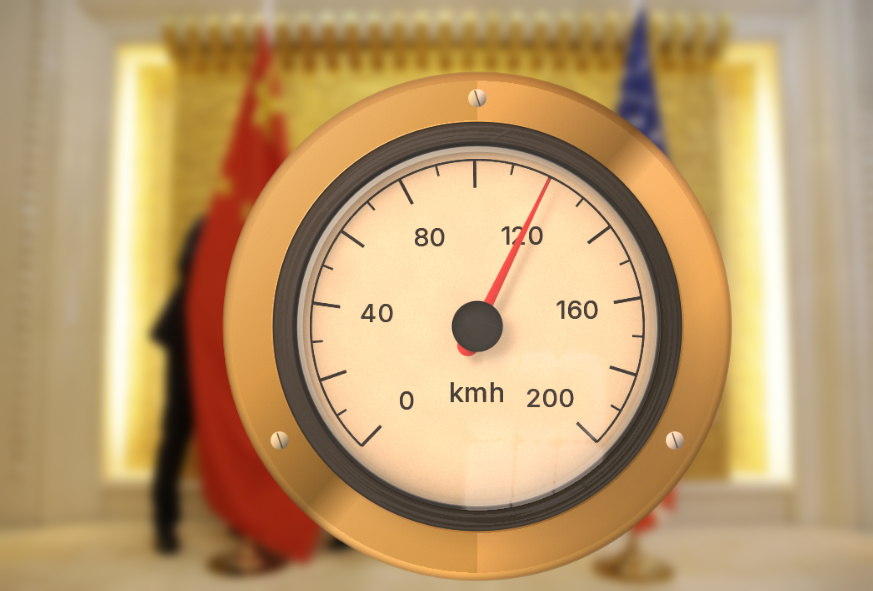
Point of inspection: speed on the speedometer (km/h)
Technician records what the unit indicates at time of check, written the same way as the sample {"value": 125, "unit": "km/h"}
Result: {"value": 120, "unit": "km/h"}
